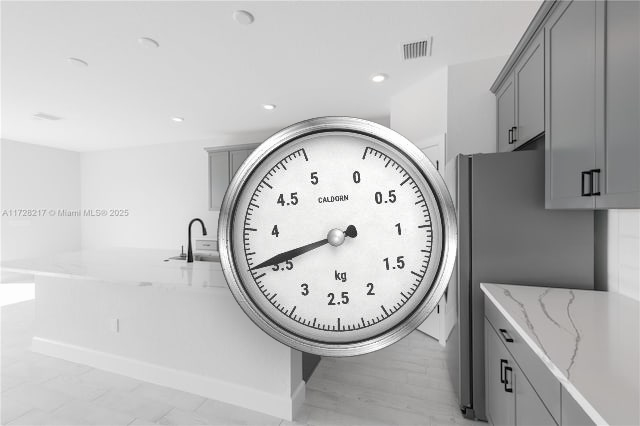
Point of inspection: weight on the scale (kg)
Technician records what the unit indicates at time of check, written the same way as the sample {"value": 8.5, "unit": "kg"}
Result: {"value": 3.6, "unit": "kg"}
